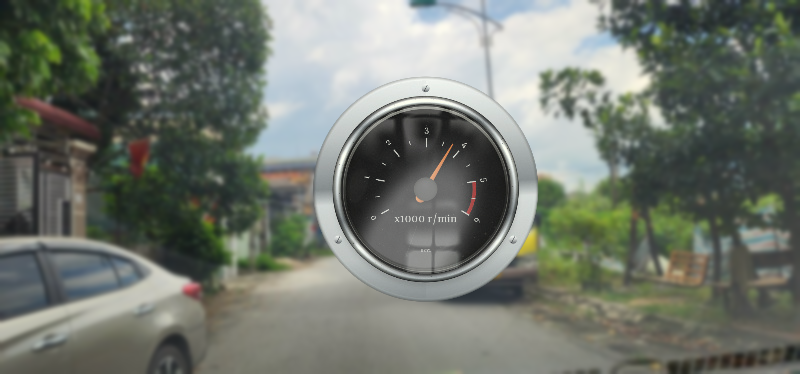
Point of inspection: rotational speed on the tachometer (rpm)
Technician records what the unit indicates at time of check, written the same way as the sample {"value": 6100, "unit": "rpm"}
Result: {"value": 3750, "unit": "rpm"}
